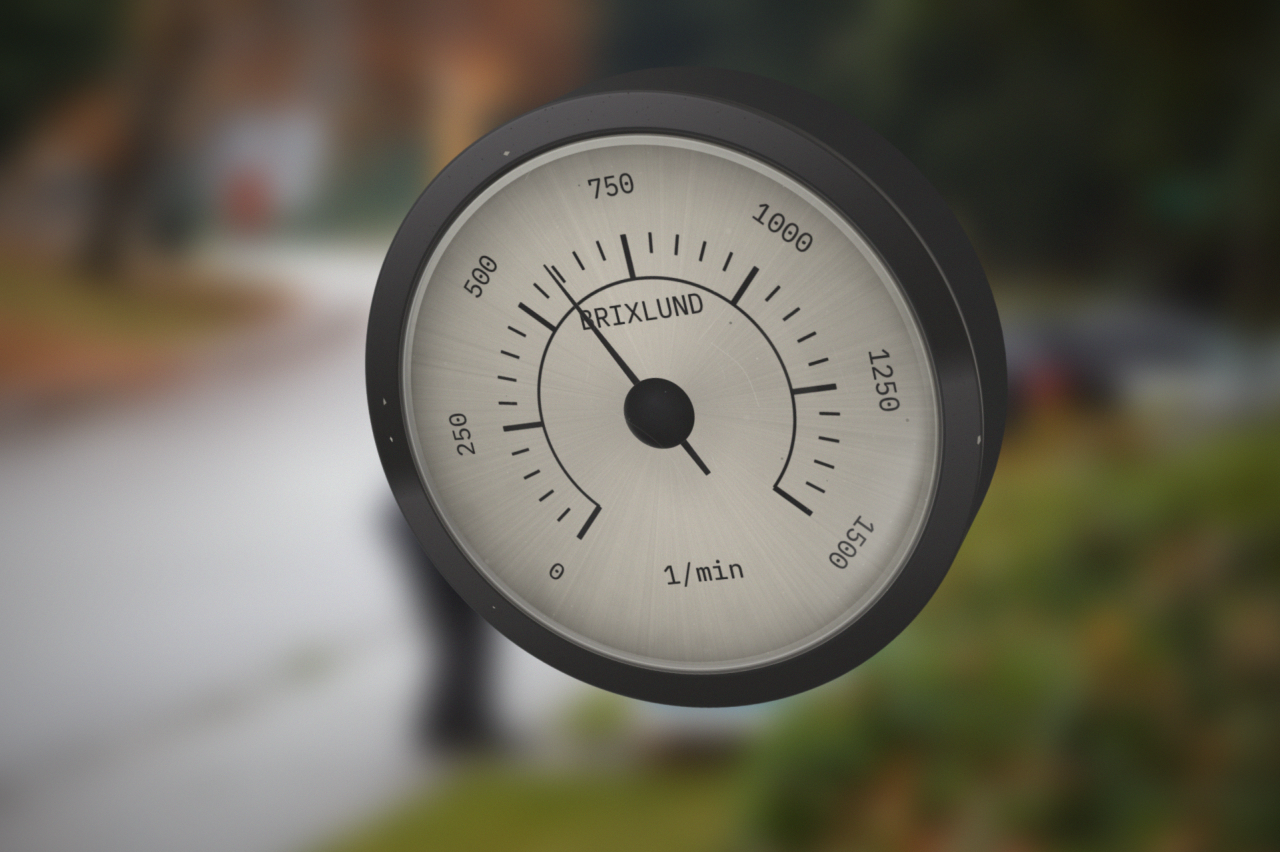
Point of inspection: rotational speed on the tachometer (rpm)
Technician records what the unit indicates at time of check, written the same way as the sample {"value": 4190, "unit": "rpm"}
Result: {"value": 600, "unit": "rpm"}
